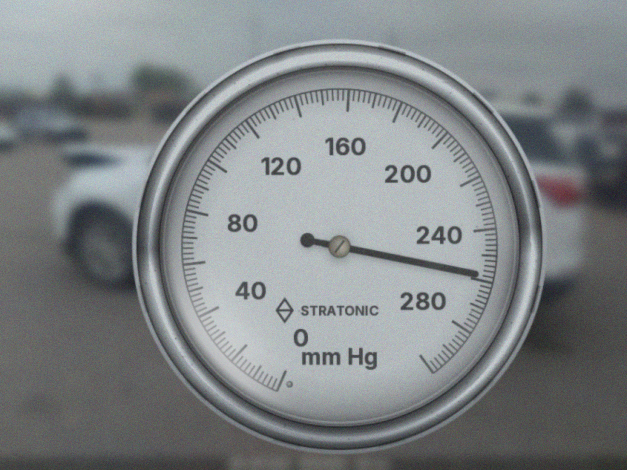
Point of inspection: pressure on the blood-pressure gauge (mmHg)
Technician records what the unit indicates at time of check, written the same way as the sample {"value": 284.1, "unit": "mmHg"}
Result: {"value": 258, "unit": "mmHg"}
